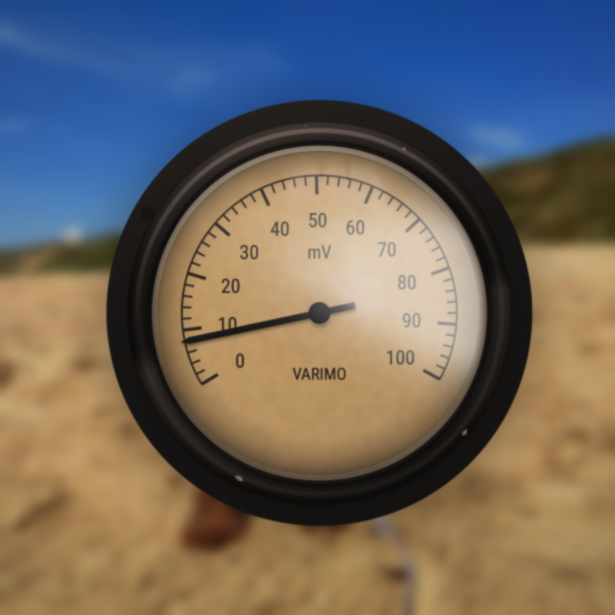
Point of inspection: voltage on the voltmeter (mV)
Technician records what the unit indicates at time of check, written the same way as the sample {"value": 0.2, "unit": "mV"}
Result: {"value": 8, "unit": "mV"}
